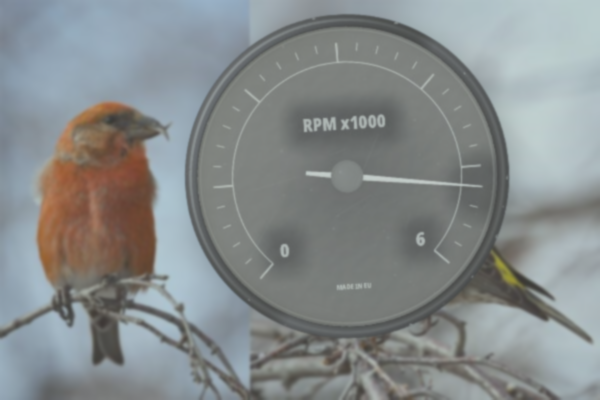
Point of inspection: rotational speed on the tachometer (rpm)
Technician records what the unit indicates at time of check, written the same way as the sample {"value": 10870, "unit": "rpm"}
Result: {"value": 5200, "unit": "rpm"}
